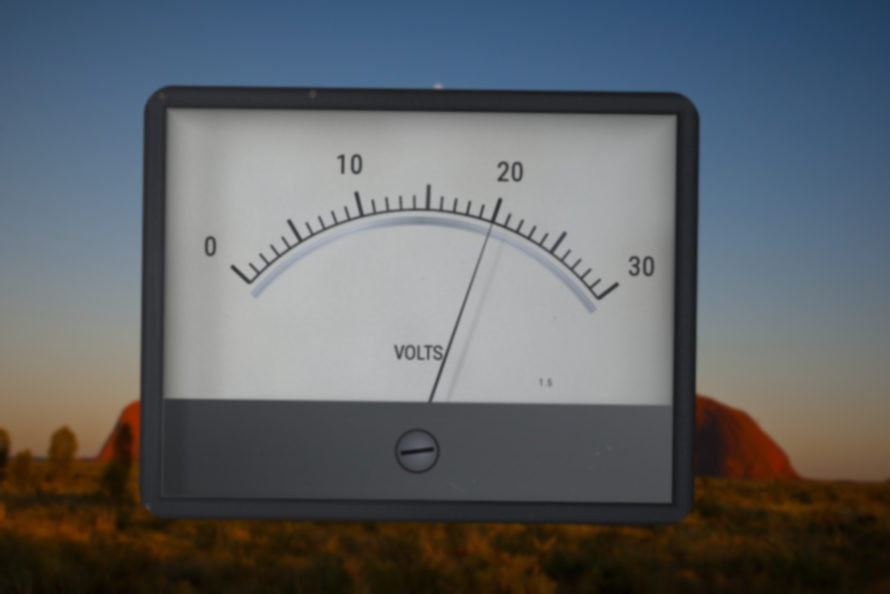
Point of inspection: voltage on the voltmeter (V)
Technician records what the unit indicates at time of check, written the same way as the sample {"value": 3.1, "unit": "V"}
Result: {"value": 20, "unit": "V"}
